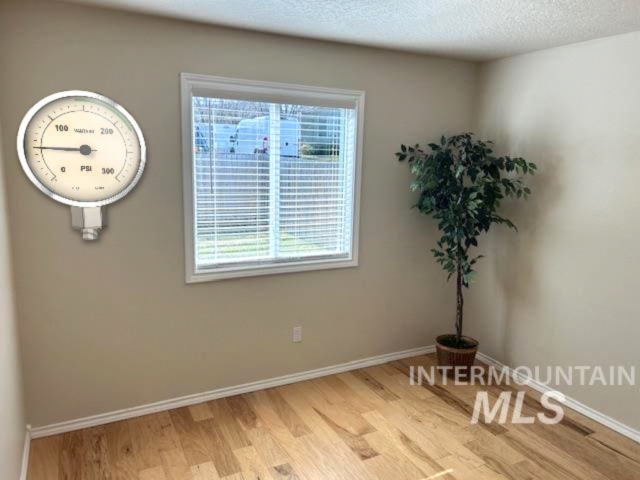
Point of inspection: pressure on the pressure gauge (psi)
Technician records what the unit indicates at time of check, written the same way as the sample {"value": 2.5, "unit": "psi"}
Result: {"value": 50, "unit": "psi"}
